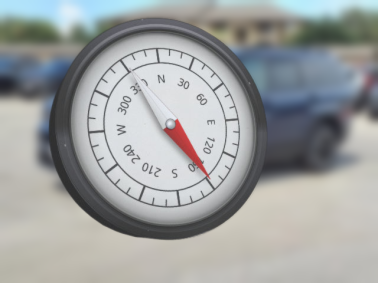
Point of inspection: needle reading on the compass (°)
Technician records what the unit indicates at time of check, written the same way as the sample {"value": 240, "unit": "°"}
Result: {"value": 150, "unit": "°"}
